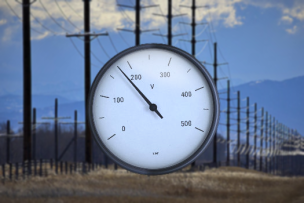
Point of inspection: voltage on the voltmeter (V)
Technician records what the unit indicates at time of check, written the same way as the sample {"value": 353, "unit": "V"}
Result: {"value": 175, "unit": "V"}
